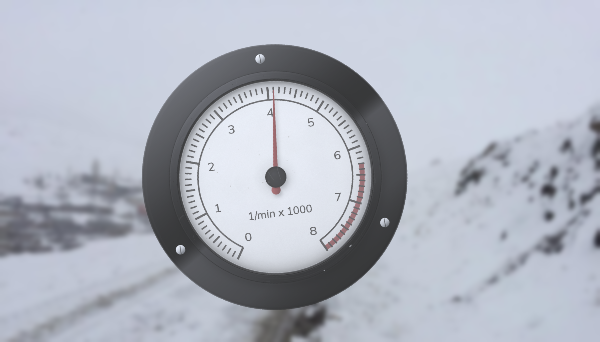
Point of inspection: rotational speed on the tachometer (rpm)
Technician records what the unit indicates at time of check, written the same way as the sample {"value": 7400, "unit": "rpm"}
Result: {"value": 4100, "unit": "rpm"}
